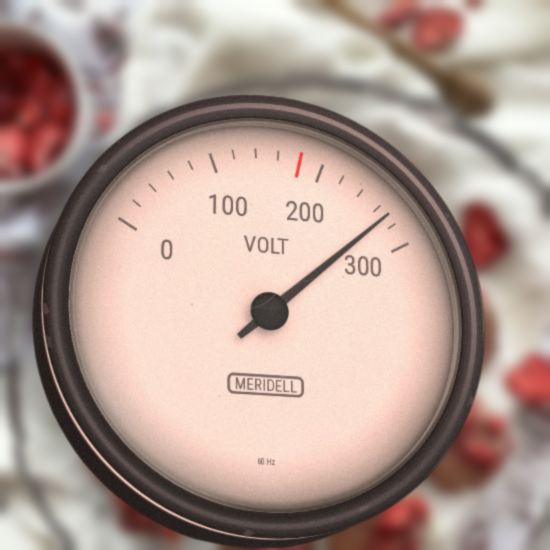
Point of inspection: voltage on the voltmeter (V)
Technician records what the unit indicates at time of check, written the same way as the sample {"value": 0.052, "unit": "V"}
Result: {"value": 270, "unit": "V"}
